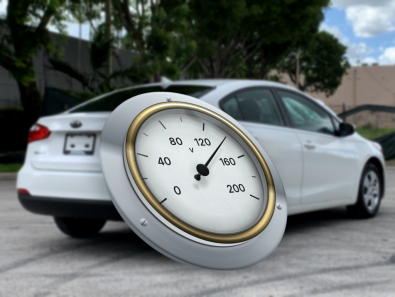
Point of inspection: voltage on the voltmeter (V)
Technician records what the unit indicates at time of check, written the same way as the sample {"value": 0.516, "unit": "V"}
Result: {"value": 140, "unit": "V"}
